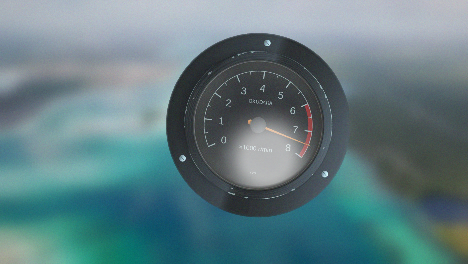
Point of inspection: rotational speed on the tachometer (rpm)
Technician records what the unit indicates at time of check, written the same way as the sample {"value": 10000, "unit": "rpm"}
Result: {"value": 7500, "unit": "rpm"}
